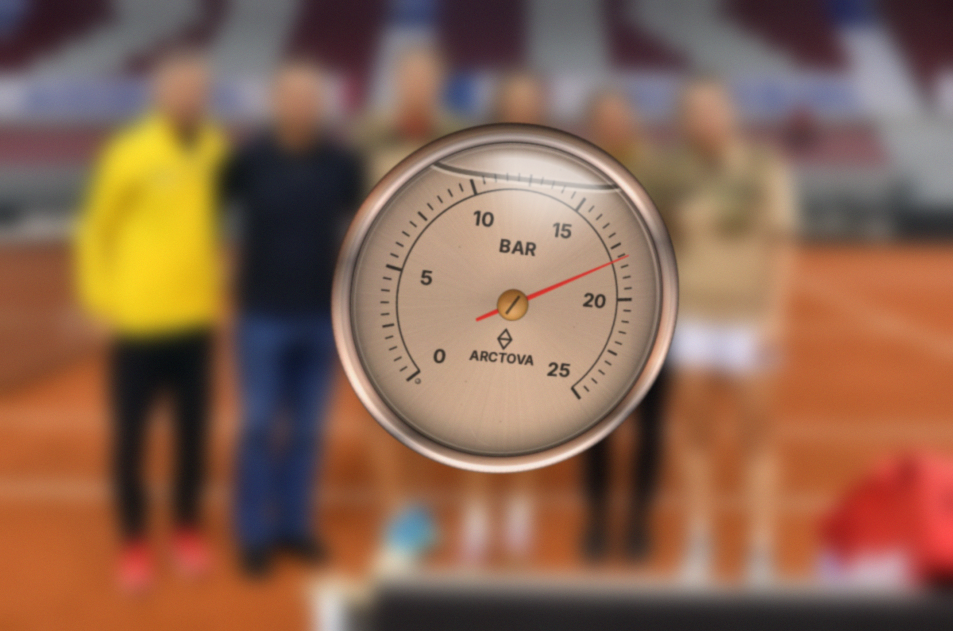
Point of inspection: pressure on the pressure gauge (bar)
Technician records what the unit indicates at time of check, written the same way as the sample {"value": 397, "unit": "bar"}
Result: {"value": 18, "unit": "bar"}
